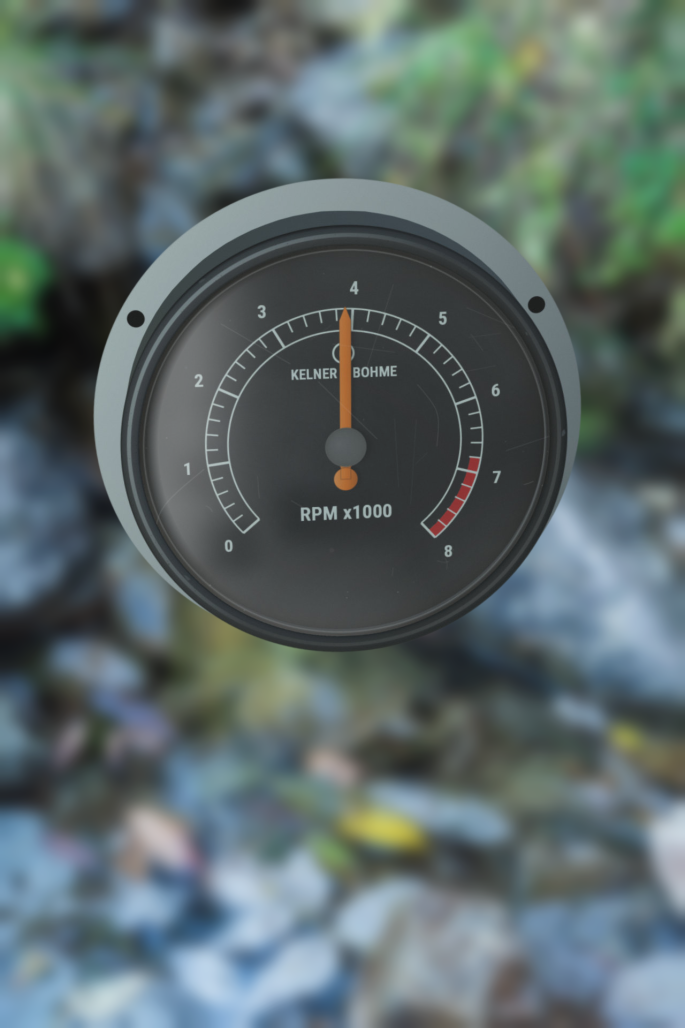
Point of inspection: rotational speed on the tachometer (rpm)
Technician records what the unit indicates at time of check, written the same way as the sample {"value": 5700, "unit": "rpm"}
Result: {"value": 3900, "unit": "rpm"}
